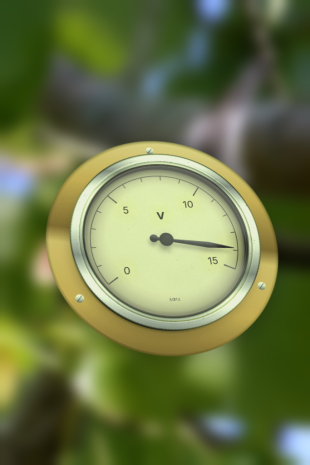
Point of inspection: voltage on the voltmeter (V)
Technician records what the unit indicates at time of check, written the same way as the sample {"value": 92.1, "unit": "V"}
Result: {"value": 14, "unit": "V"}
